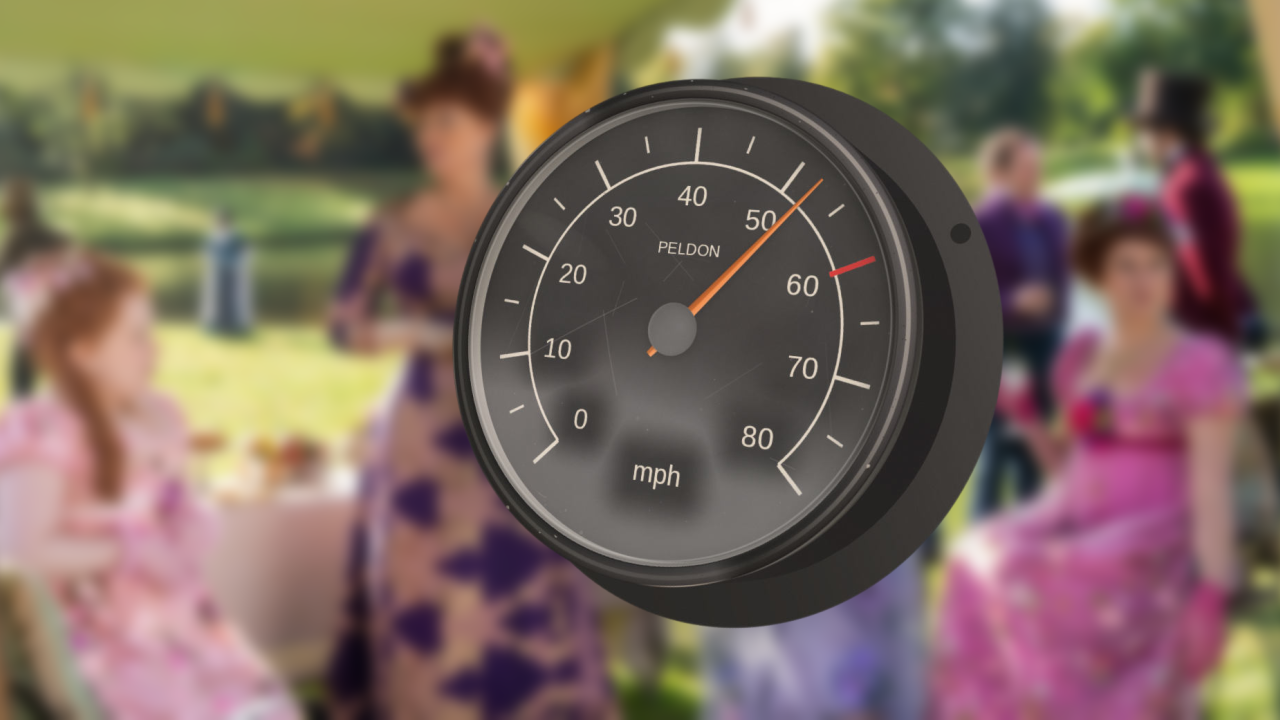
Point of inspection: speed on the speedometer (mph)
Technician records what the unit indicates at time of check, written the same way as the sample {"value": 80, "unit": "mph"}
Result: {"value": 52.5, "unit": "mph"}
